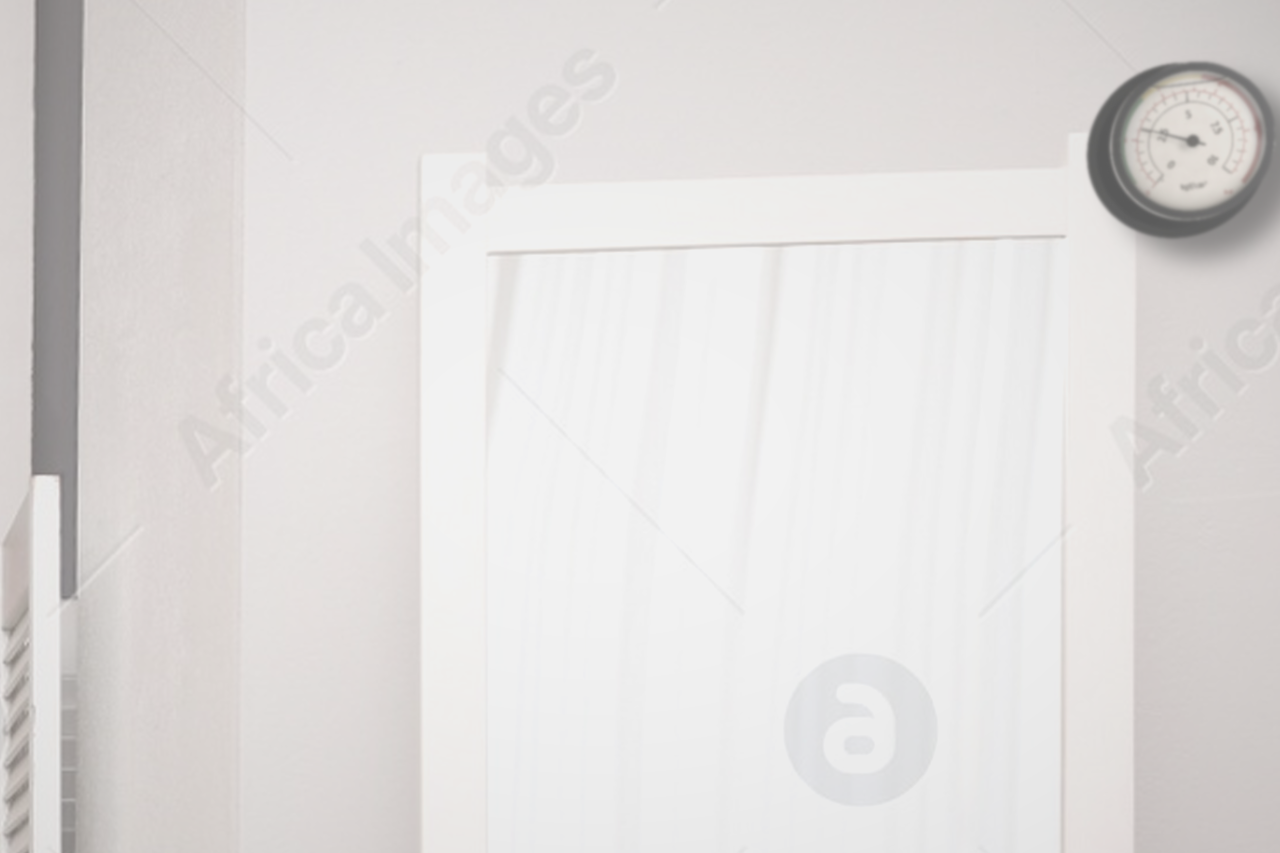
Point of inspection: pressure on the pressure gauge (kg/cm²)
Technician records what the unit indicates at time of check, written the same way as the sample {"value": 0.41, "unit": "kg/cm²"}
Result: {"value": 2.5, "unit": "kg/cm²"}
